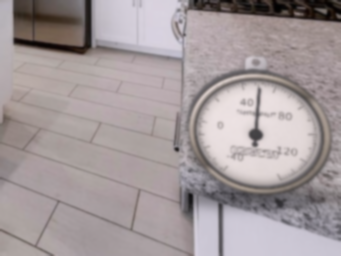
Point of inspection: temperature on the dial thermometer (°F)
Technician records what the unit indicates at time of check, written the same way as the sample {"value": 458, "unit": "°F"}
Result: {"value": 50, "unit": "°F"}
